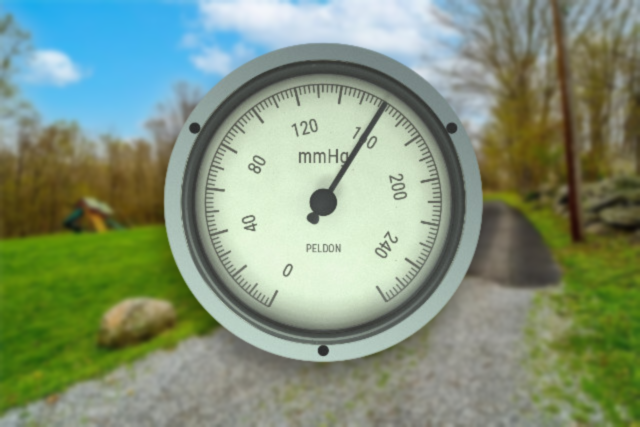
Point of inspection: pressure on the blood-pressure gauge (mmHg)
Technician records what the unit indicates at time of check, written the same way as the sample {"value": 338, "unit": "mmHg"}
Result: {"value": 160, "unit": "mmHg"}
